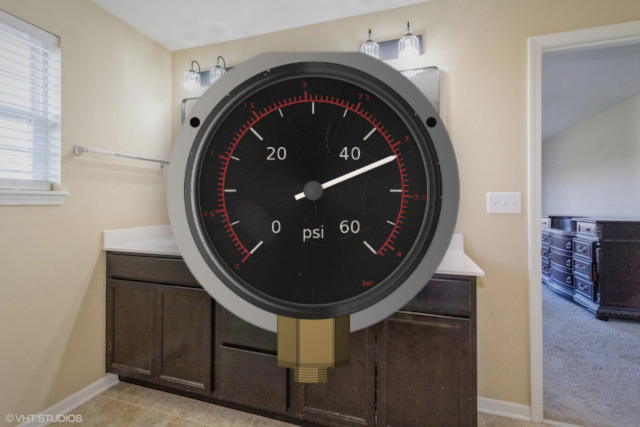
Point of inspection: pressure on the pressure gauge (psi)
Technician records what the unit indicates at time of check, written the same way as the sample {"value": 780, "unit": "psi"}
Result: {"value": 45, "unit": "psi"}
